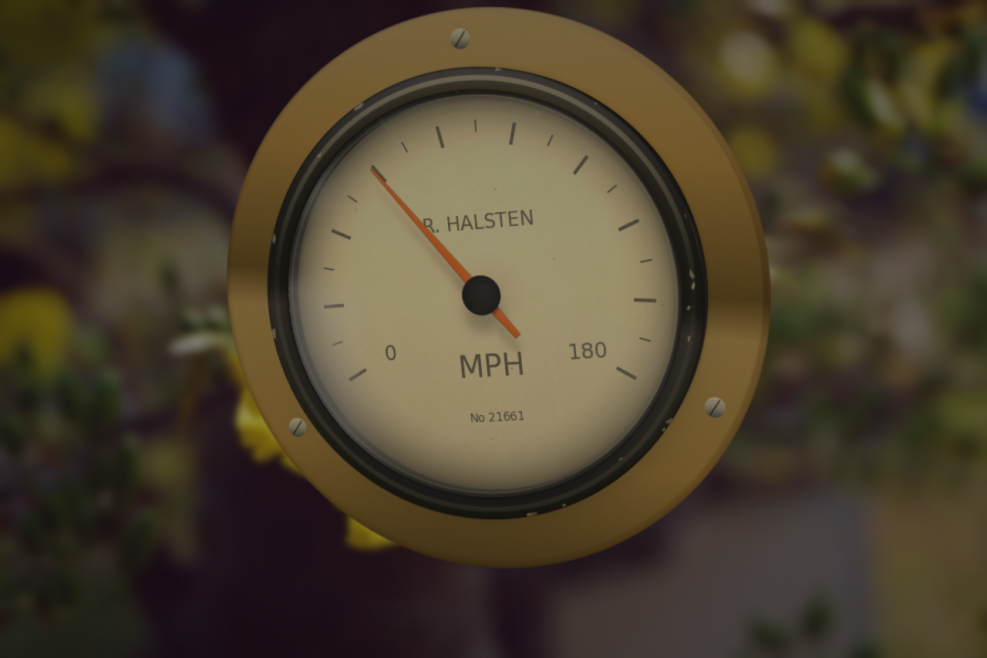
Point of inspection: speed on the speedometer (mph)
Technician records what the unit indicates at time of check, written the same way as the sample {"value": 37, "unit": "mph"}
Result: {"value": 60, "unit": "mph"}
